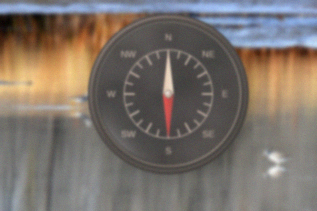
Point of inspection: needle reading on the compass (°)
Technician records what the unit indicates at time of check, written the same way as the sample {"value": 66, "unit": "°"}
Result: {"value": 180, "unit": "°"}
